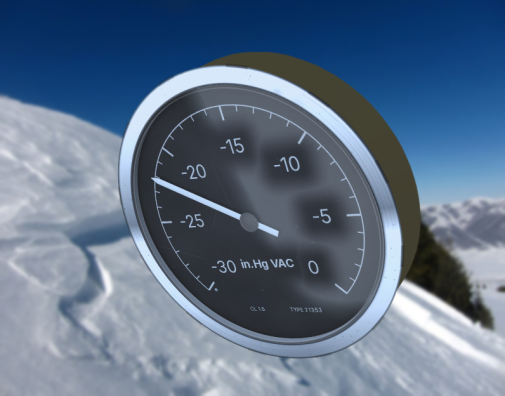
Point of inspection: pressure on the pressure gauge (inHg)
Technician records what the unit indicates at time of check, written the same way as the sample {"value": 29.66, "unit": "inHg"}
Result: {"value": -22, "unit": "inHg"}
